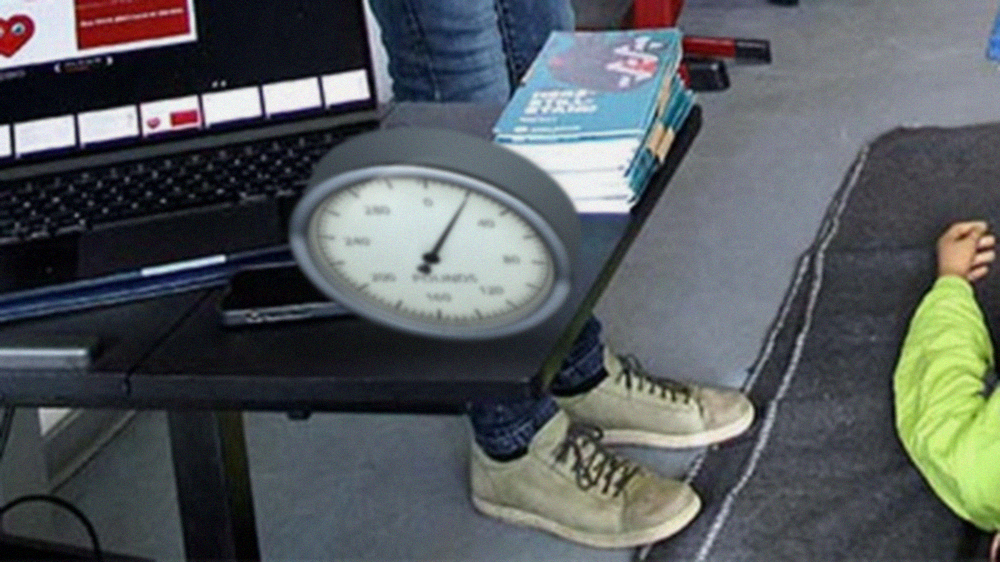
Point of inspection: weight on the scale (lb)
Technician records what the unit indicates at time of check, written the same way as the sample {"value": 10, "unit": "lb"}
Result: {"value": 20, "unit": "lb"}
